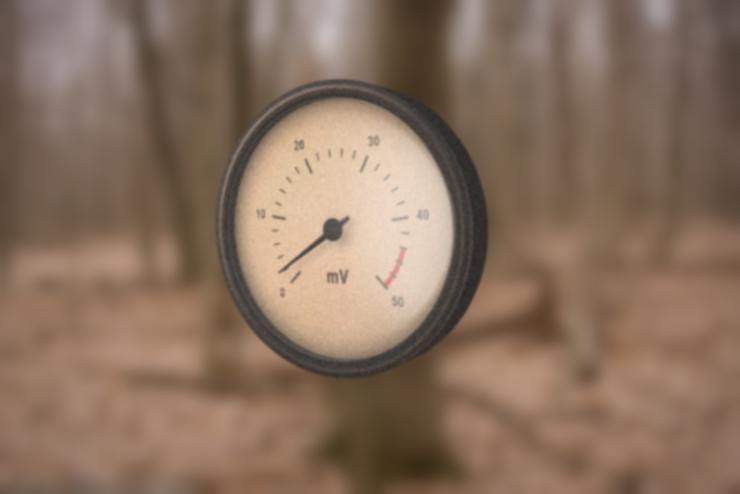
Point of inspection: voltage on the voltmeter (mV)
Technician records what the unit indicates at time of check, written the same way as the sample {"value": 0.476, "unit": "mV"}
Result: {"value": 2, "unit": "mV"}
